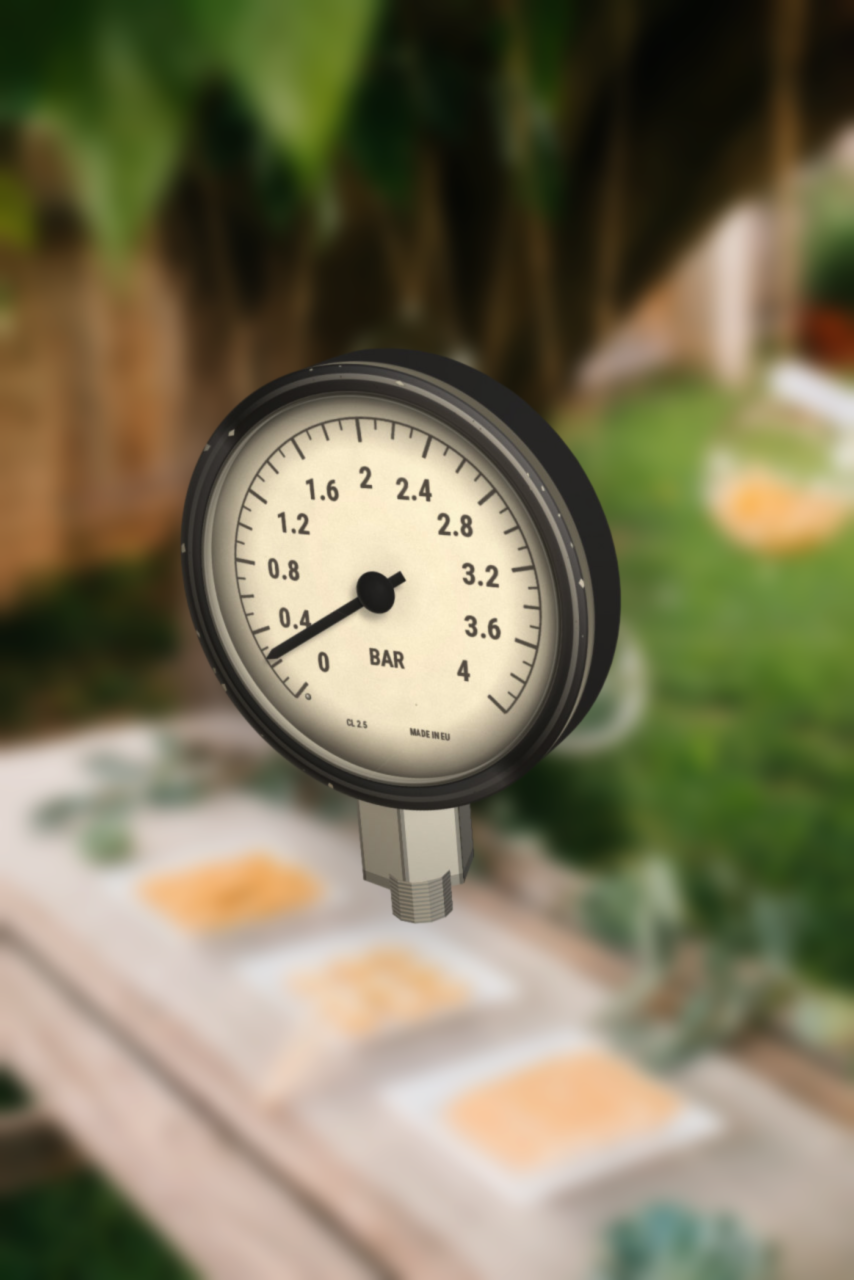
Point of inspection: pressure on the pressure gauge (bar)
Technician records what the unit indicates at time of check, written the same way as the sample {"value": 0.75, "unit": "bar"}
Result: {"value": 0.25, "unit": "bar"}
